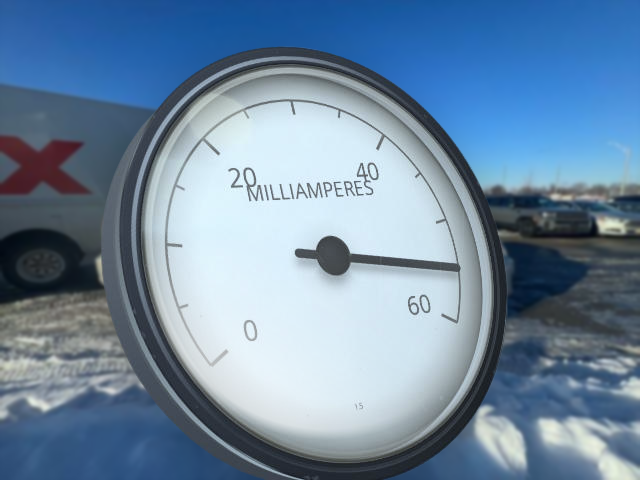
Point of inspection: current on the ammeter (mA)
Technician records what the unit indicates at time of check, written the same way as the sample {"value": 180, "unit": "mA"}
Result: {"value": 55, "unit": "mA"}
